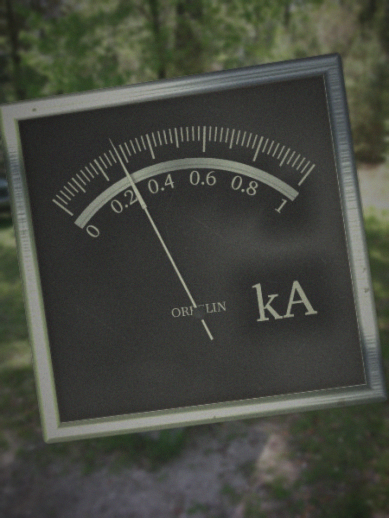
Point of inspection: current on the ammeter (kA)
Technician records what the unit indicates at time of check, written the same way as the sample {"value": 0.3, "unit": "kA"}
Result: {"value": 0.28, "unit": "kA"}
